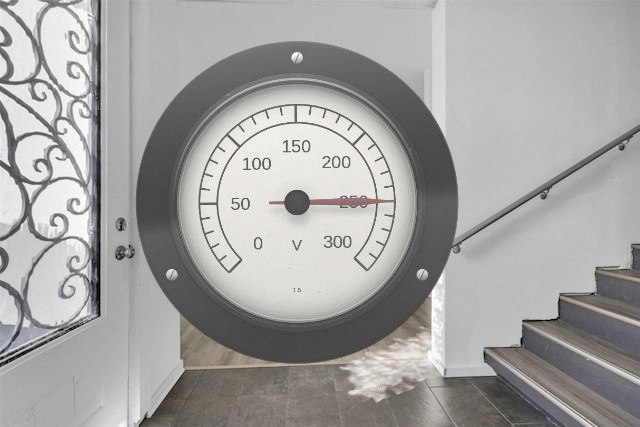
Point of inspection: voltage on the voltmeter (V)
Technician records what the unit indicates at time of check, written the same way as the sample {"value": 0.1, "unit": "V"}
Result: {"value": 250, "unit": "V"}
